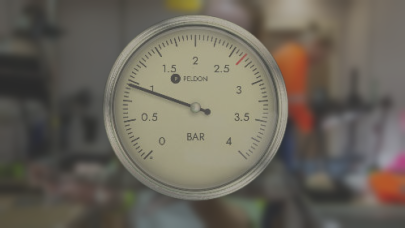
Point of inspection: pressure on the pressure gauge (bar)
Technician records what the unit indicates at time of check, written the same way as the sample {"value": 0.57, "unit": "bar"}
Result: {"value": 0.95, "unit": "bar"}
